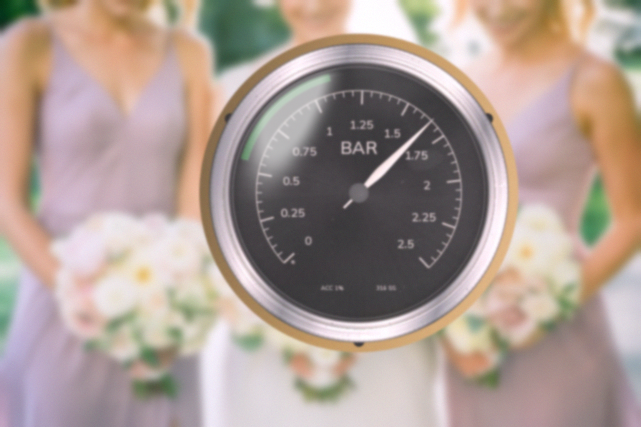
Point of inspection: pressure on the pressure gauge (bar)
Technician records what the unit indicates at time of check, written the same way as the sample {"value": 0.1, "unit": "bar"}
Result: {"value": 1.65, "unit": "bar"}
